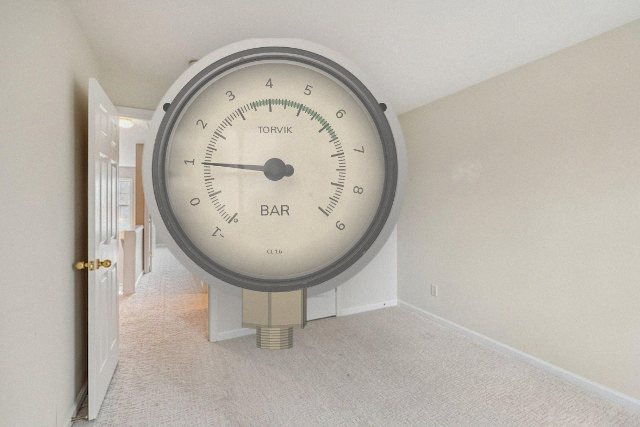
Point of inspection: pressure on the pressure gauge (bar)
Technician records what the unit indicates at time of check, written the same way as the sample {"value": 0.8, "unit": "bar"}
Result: {"value": 1, "unit": "bar"}
